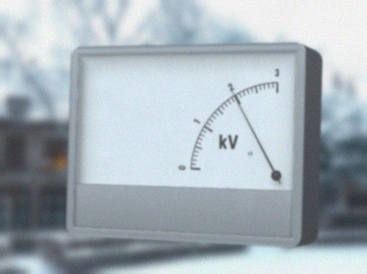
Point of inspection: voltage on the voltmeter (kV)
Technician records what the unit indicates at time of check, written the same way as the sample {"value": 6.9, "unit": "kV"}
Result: {"value": 2, "unit": "kV"}
